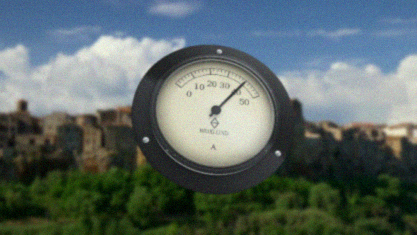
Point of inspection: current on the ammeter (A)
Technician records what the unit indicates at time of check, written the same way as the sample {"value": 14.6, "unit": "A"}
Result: {"value": 40, "unit": "A"}
